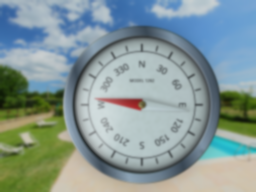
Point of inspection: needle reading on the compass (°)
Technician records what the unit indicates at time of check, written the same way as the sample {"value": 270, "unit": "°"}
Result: {"value": 277.5, "unit": "°"}
